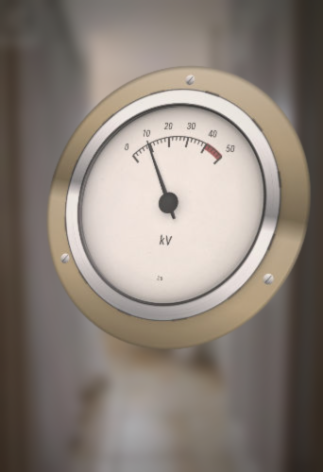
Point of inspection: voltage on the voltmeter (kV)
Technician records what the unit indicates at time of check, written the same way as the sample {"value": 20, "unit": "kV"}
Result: {"value": 10, "unit": "kV"}
